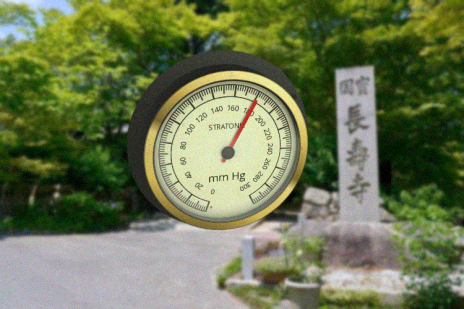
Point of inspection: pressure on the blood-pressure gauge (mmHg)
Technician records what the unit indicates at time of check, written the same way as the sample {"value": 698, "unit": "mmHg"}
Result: {"value": 180, "unit": "mmHg"}
